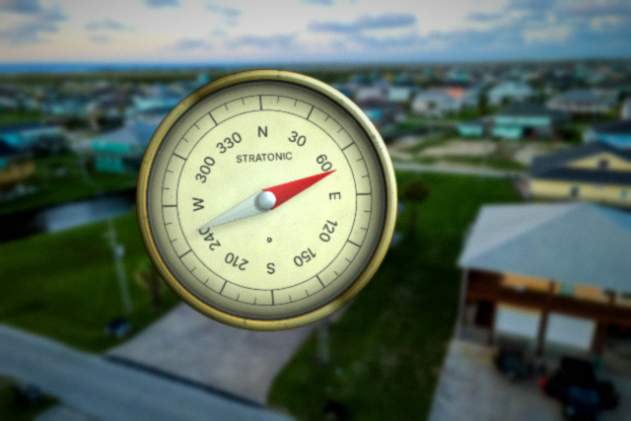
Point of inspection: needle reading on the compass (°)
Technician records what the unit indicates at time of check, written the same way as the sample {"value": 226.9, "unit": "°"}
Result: {"value": 70, "unit": "°"}
